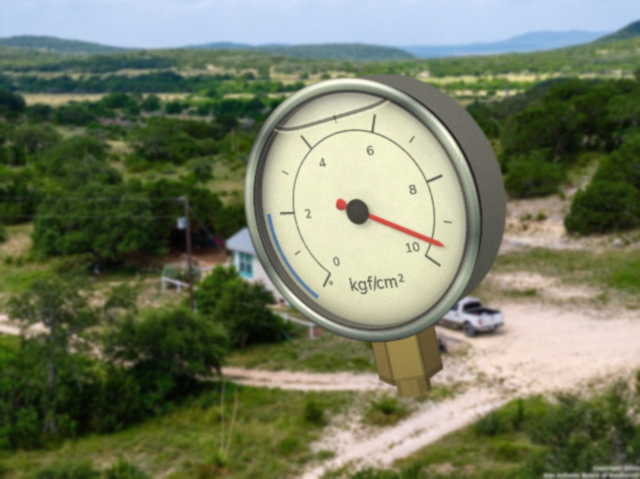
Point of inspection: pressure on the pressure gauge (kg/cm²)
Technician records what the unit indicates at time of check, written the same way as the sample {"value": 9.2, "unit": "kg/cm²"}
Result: {"value": 9.5, "unit": "kg/cm²"}
